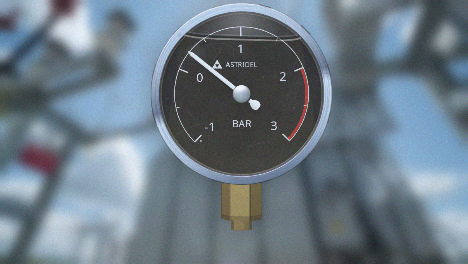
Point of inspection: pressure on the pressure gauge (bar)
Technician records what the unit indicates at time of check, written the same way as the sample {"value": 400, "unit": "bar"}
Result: {"value": 0.25, "unit": "bar"}
